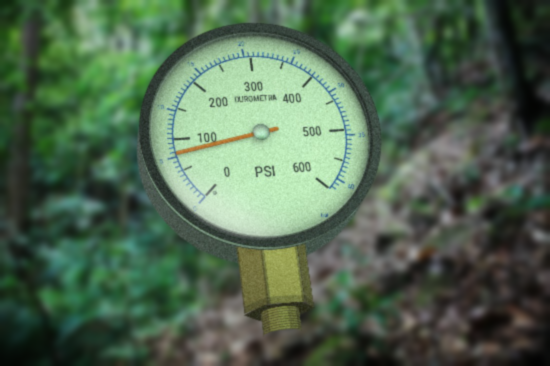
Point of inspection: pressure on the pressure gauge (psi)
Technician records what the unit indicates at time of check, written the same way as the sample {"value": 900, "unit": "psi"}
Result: {"value": 75, "unit": "psi"}
